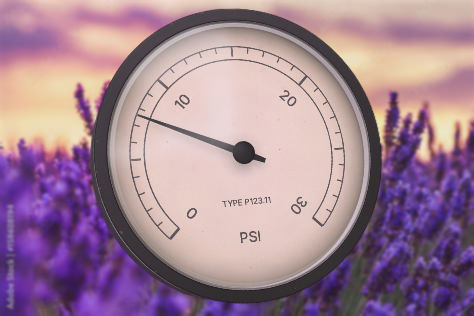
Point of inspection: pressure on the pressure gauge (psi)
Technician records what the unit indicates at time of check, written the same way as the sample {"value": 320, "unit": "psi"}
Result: {"value": 7.5, "unit": "psi"}
